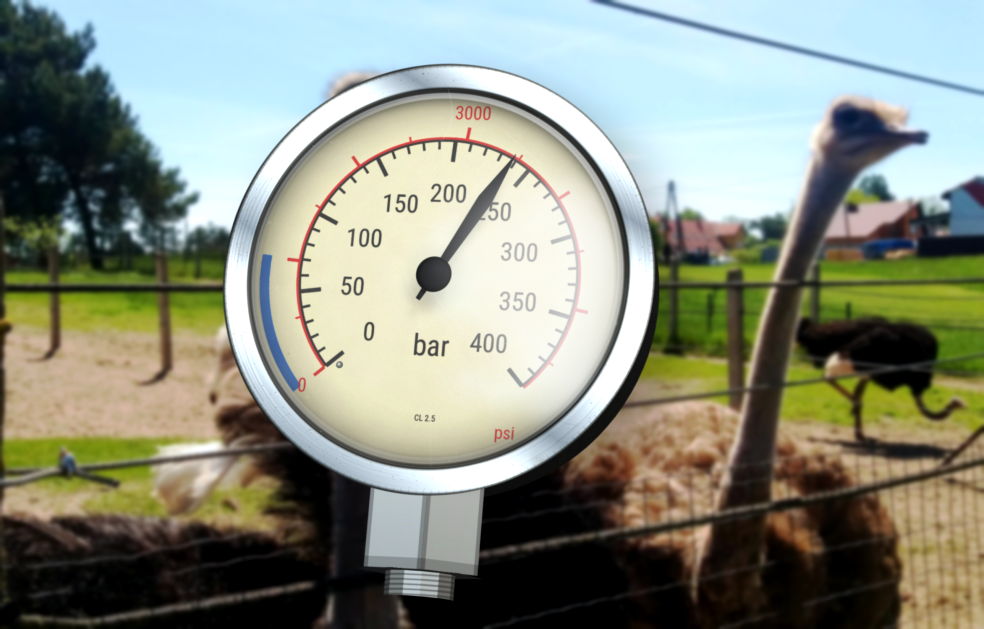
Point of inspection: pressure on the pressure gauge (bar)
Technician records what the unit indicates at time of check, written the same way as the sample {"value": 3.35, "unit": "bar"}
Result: {"value": 240, "unit": "bar"}
